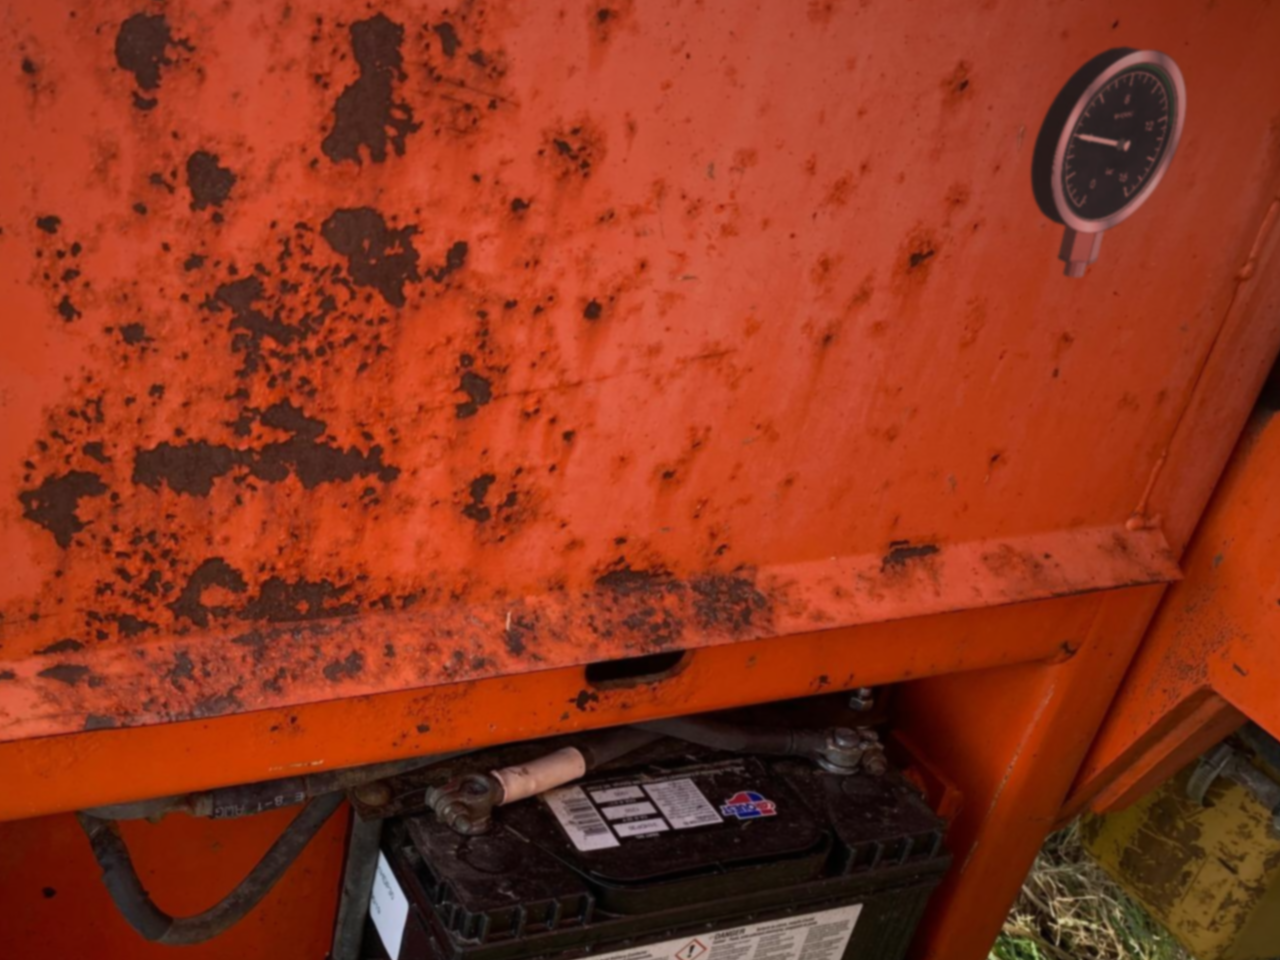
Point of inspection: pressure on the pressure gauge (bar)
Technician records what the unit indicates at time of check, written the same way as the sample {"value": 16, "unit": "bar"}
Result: {"value": 4, "unit": "bar"}
